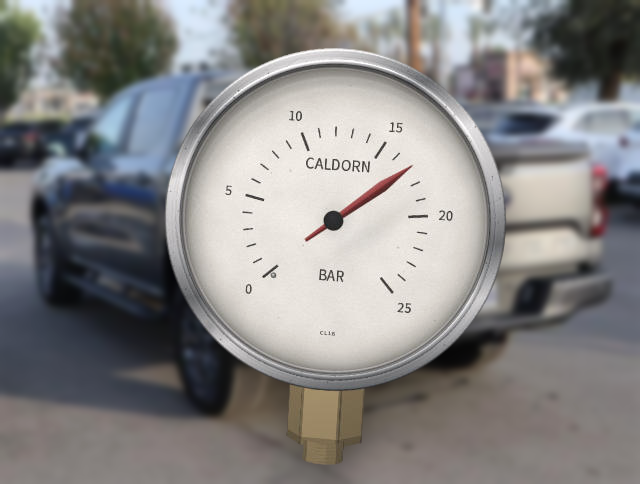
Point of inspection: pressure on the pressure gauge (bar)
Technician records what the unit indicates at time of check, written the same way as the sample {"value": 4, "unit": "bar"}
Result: {"value": 17, "unit": "bar"}
